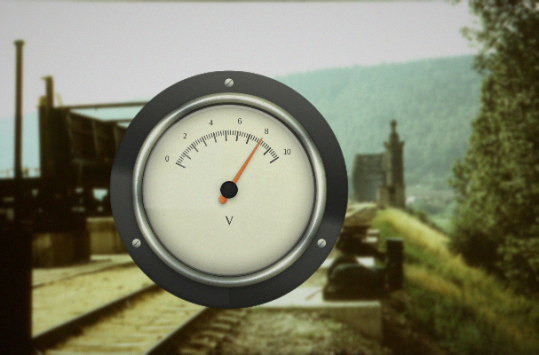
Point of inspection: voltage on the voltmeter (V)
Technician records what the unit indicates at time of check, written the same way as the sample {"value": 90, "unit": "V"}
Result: {"value": 8, "unit": "V"}
